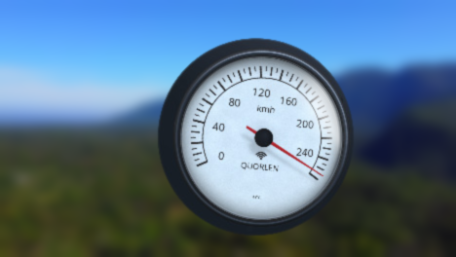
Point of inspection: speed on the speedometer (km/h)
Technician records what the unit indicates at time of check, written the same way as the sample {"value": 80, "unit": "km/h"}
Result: {"value": 255, "unit": "km/h"}
